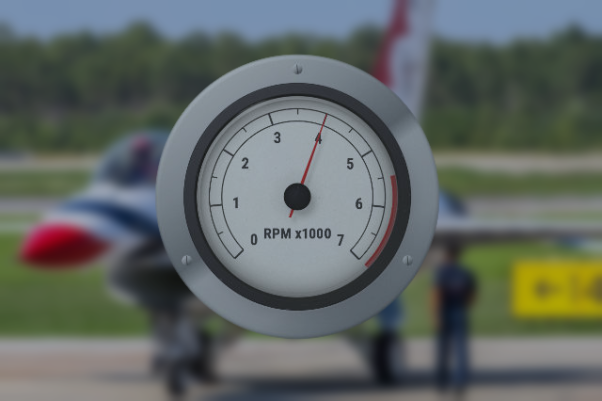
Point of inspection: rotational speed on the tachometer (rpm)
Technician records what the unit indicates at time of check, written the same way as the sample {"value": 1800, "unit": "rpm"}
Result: {"value": 4000, "unit": "rpm"}
